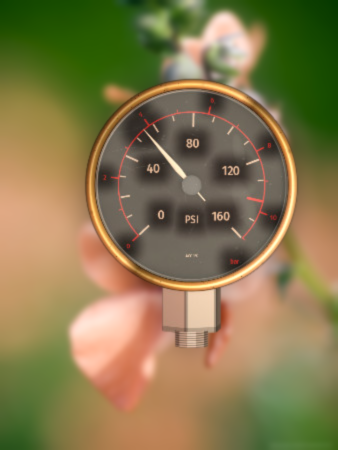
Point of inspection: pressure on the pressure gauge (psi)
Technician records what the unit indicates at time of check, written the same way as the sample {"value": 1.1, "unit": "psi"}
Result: {"value": 55, "unit": "psi"}
